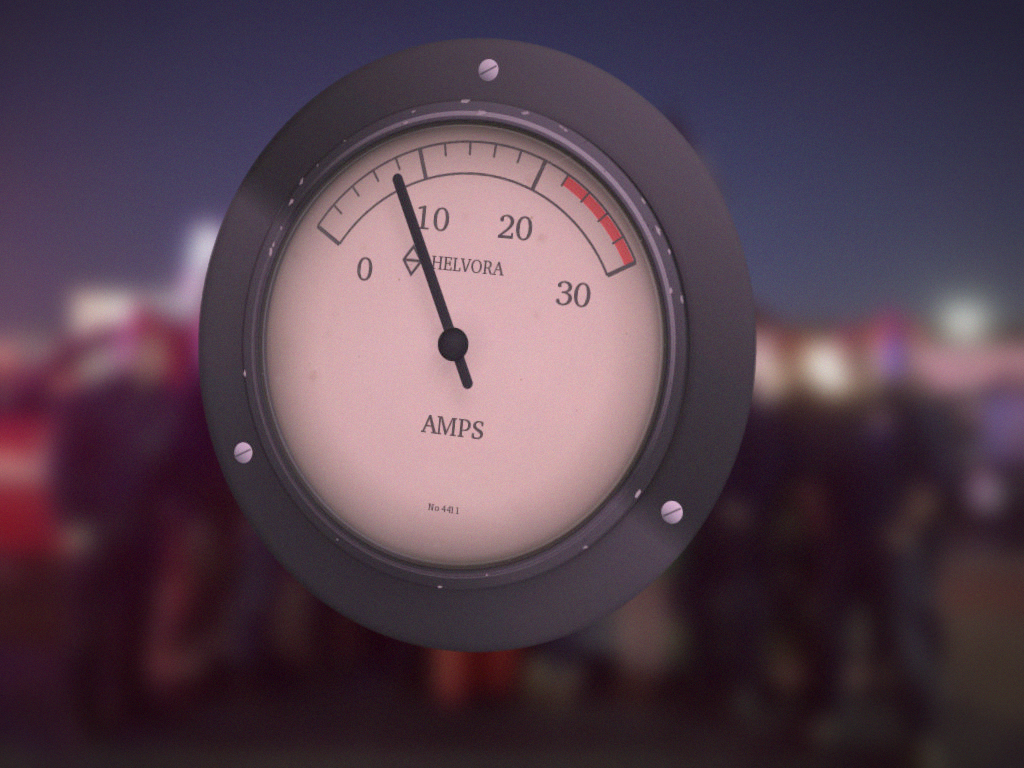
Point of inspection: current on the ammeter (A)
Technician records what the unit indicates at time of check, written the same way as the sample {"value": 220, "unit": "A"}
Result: {"value": 8, "unit": "A"}
